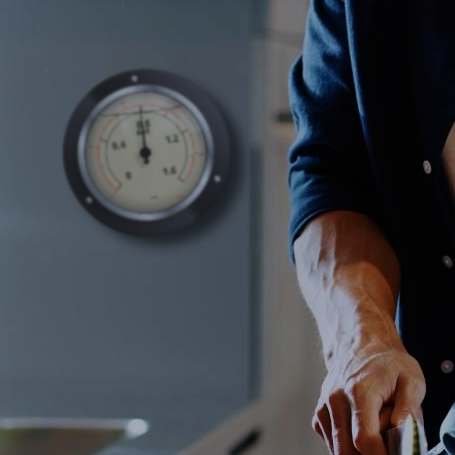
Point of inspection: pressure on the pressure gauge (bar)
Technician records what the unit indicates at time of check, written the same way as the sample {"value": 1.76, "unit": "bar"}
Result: {"value": 0.8, "unit": "bar"}
